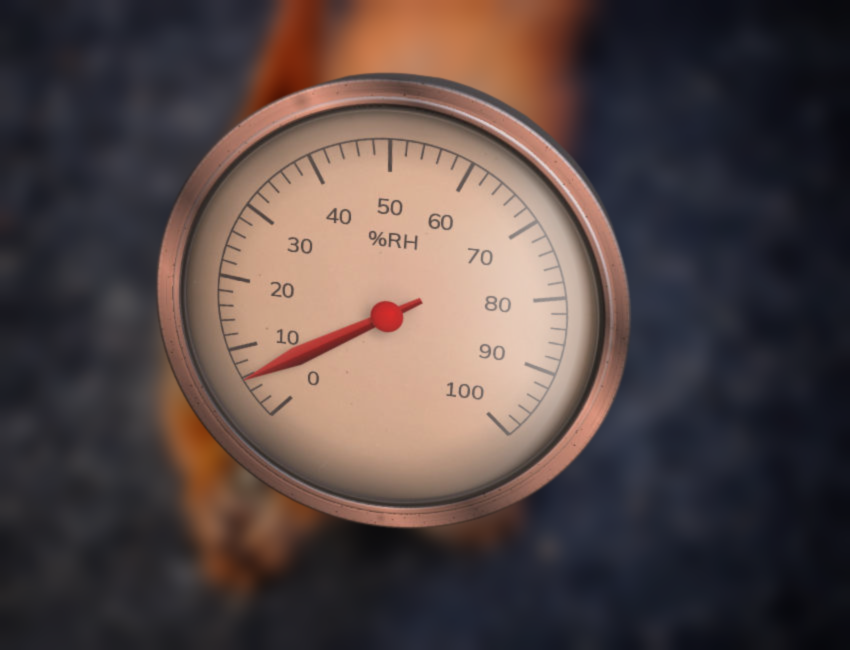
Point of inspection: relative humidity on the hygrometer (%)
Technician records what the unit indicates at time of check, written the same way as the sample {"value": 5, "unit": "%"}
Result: {"value": 6, "unit": "%"}
